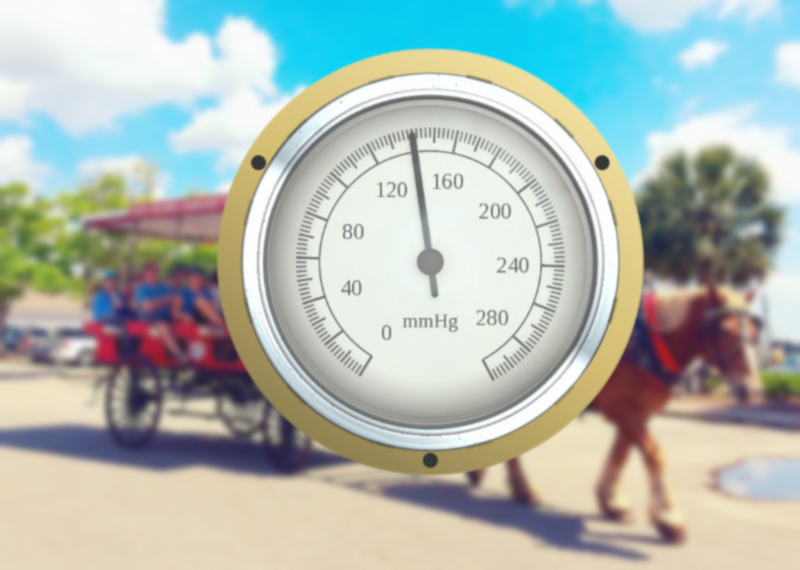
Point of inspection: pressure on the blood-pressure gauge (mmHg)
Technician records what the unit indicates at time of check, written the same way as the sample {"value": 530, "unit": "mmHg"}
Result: {"value": 140, "unit": "mmHg"}
